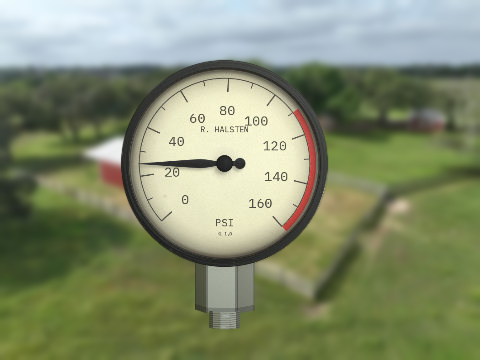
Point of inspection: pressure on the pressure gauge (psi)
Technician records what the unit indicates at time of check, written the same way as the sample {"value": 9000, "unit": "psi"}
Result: {"value": 25, "unit": "psi"}
